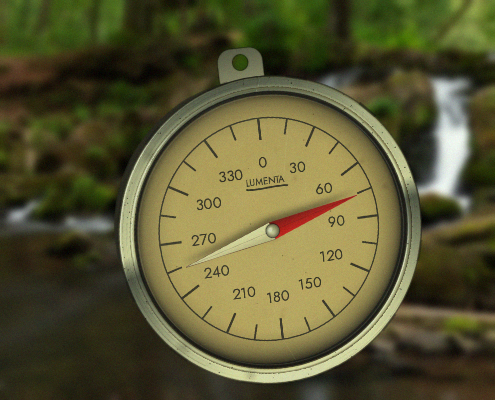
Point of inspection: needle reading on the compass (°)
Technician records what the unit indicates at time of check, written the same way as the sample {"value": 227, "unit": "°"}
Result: {"value": 75, "unit": "°"}
